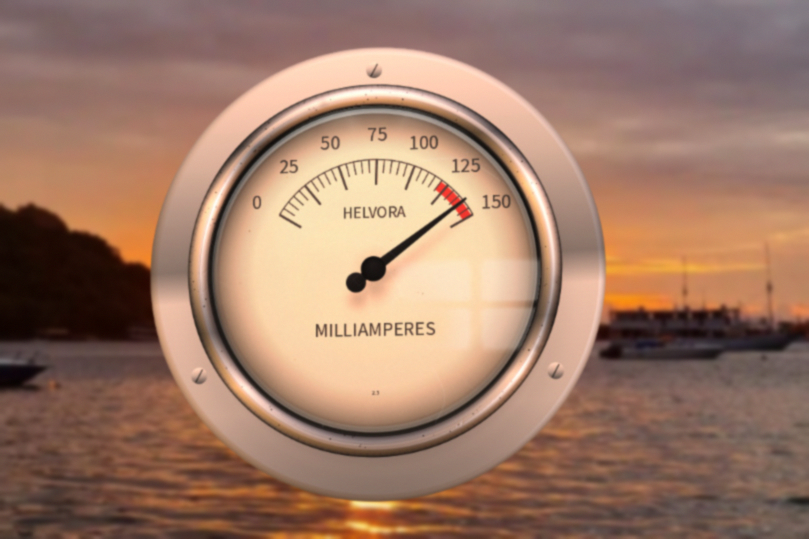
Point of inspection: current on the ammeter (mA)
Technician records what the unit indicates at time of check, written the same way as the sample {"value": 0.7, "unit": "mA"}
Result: {"value": 140, "unit": "mA"}
